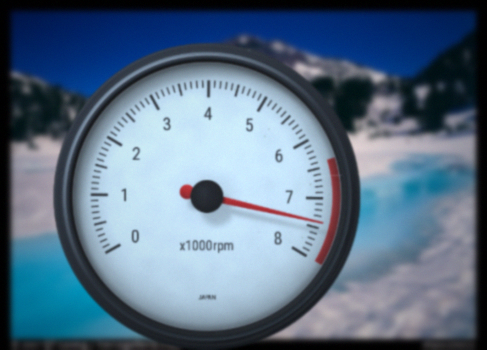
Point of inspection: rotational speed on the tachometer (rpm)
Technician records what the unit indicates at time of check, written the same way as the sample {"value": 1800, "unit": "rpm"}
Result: {"value": 7400, "unit": "rpm"}
